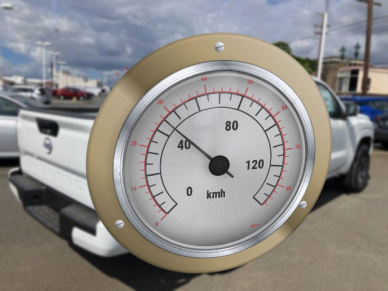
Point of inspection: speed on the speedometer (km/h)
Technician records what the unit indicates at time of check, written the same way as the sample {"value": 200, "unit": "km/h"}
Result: {"value": 45, "unit": "km/h"}
